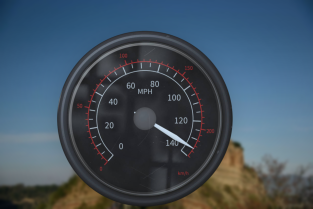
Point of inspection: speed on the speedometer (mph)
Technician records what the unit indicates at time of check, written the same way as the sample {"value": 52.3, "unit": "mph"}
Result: {"value": 135, "unit": "mph"}
